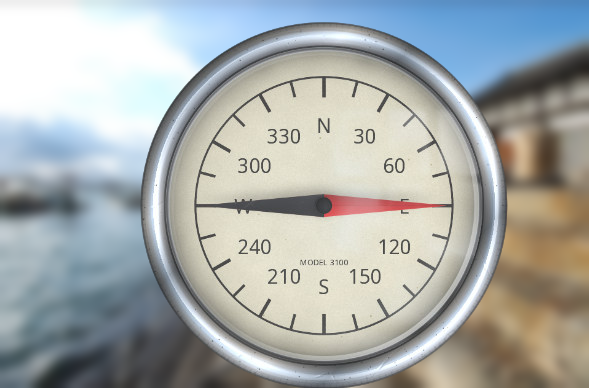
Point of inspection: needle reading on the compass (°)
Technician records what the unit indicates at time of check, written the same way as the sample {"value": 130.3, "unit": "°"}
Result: {"value": 90, "unit": "°"}
